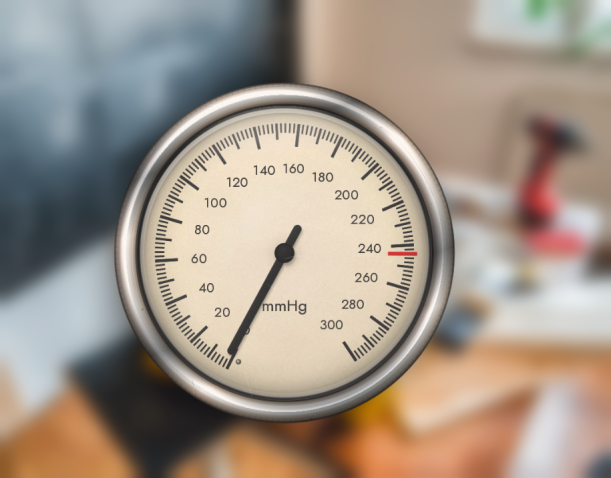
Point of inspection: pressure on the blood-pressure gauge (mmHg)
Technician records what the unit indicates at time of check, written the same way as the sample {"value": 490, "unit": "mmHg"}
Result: {"value": 2, "unit": "mmHg"}
